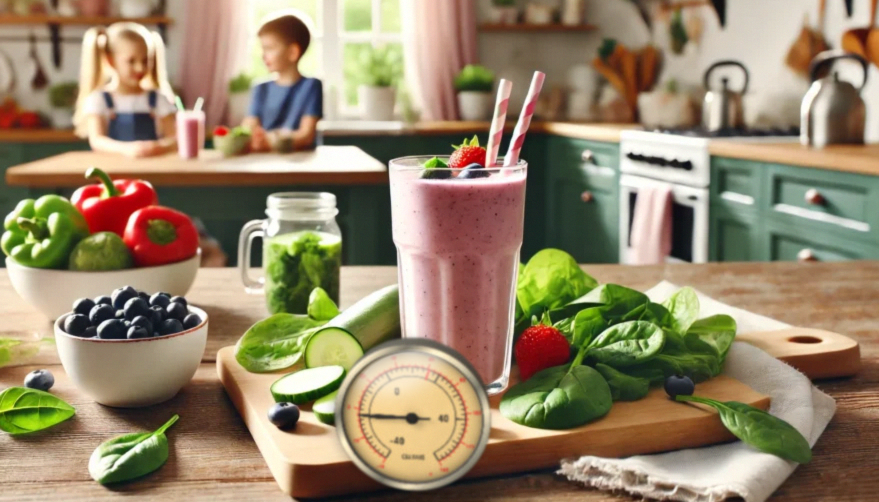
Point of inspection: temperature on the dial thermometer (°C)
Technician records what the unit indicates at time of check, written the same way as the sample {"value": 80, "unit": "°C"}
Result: {"value": -20, "unit": "°C"}
